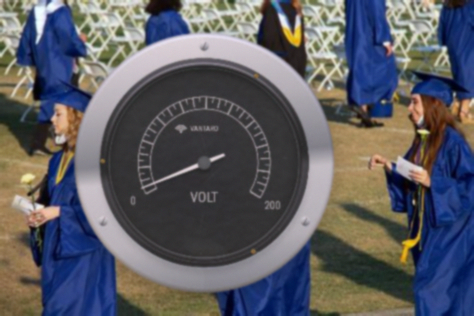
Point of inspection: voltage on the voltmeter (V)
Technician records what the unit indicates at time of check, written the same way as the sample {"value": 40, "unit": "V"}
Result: {"value": 5, "unit": "V"}
